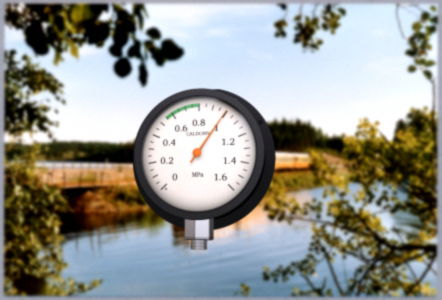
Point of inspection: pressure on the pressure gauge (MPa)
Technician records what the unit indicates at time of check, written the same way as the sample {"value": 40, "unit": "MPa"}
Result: {"value": 1, "unit": "MPa"}
